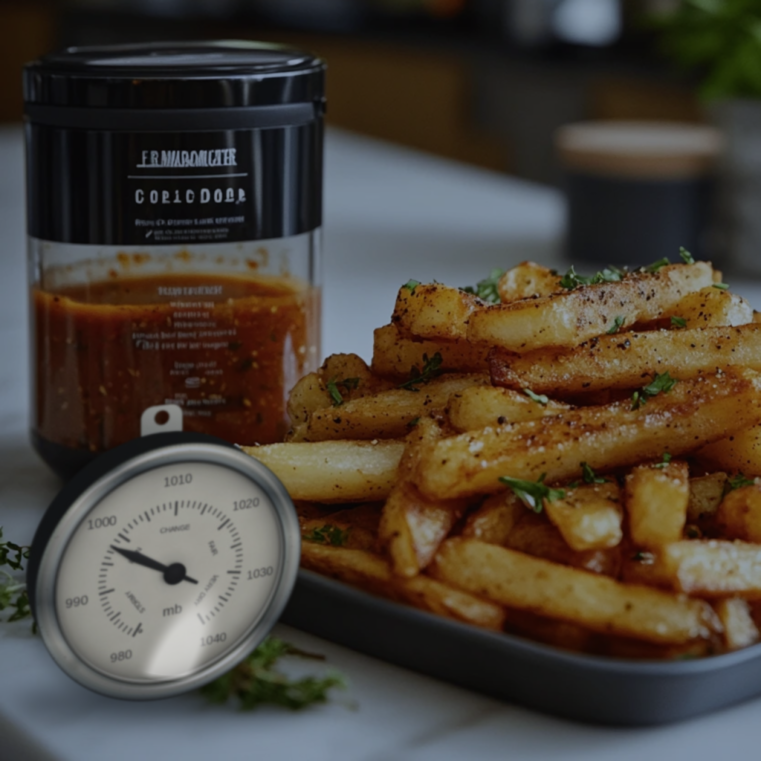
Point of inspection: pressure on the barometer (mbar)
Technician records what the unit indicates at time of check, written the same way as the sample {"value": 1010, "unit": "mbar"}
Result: {"value": 998, "unit": "mbar"}
